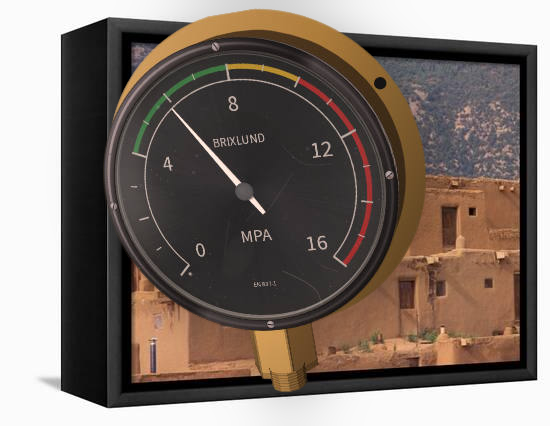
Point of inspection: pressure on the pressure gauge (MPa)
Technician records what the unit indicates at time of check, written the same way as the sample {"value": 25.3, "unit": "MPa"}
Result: {"value": 6, "unit": "MPa"}
